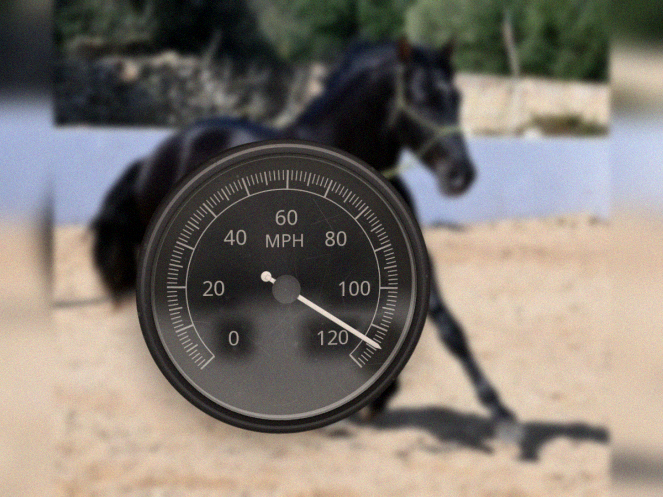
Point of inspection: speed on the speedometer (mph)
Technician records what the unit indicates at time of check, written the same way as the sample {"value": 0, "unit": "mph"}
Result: {"value": 114, "unit": "mph"}
